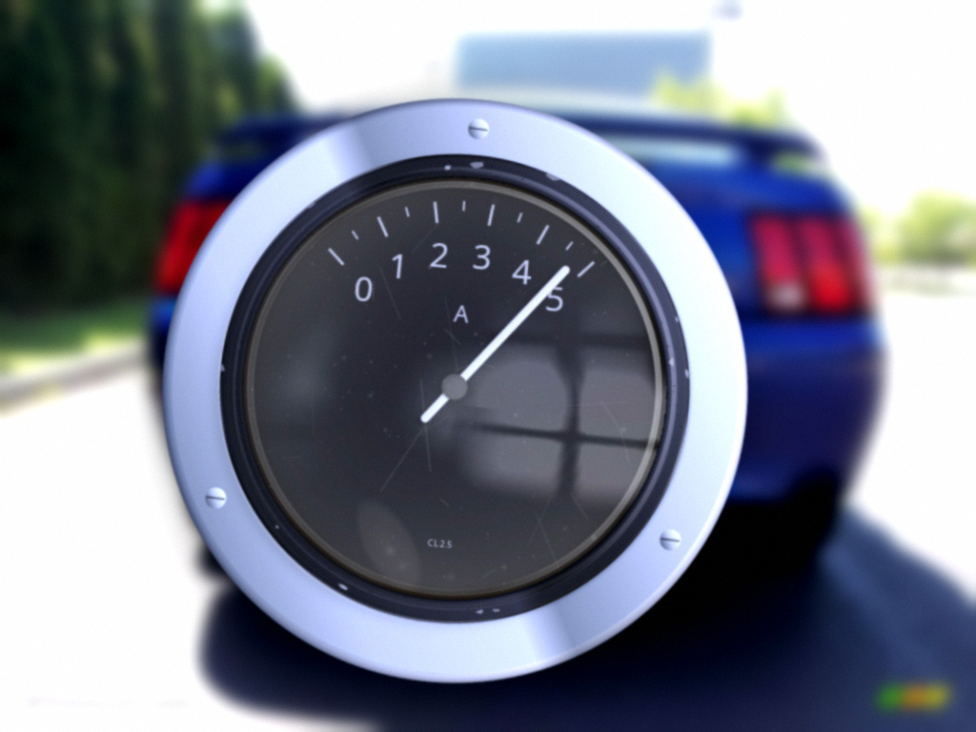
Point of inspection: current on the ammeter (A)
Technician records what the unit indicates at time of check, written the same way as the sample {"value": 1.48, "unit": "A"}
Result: {"value": 4.75, "unit": "A"}
